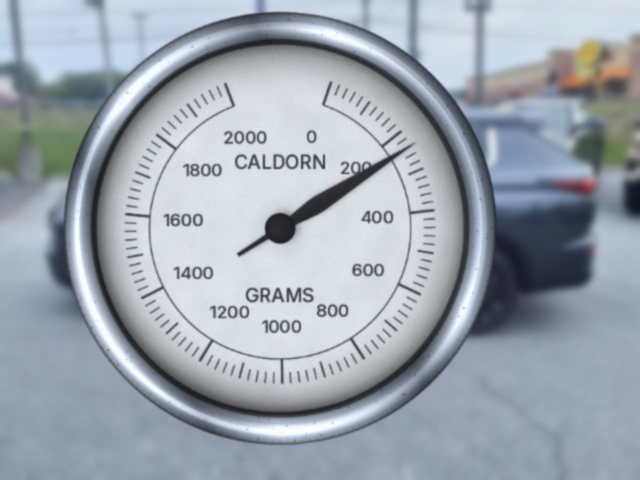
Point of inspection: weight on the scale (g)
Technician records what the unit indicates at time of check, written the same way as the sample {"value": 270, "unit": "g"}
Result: {"value": 240, "unit": "g"}
